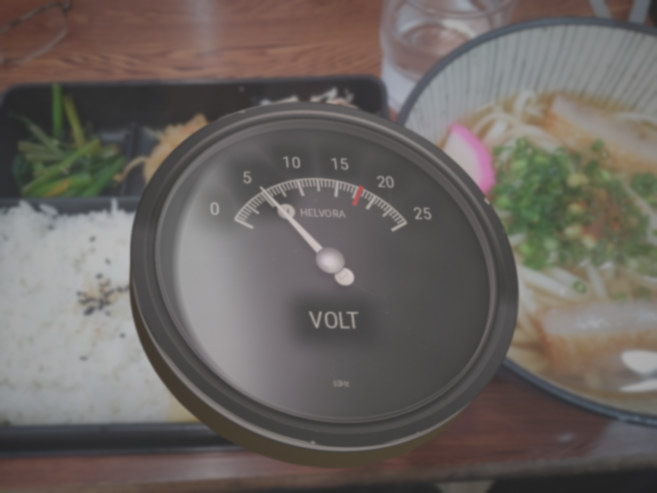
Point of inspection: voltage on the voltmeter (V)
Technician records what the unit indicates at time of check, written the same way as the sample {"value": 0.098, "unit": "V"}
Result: {"value": 5, "unit": "V"}
